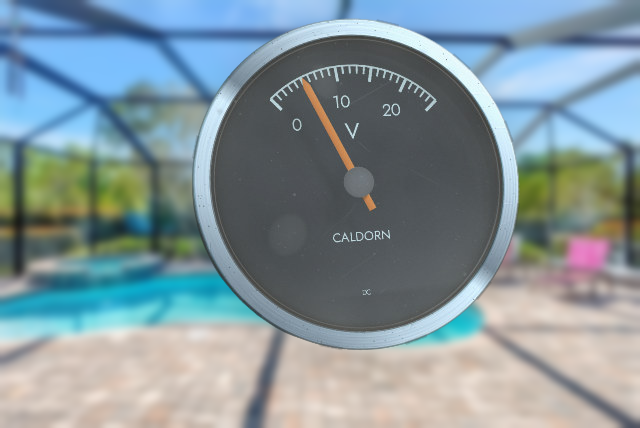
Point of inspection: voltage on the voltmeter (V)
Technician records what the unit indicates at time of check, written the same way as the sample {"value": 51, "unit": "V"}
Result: {"value": 5, "unit": "V"}
